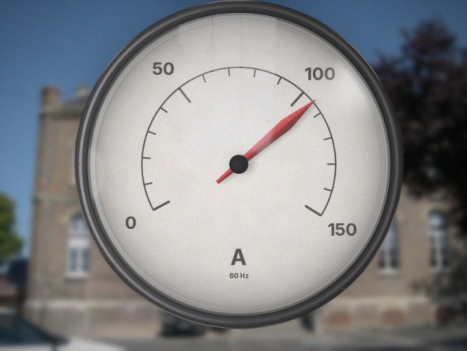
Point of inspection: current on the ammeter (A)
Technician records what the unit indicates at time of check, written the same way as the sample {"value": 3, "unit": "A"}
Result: {"value": 105, "unit": "A"}
